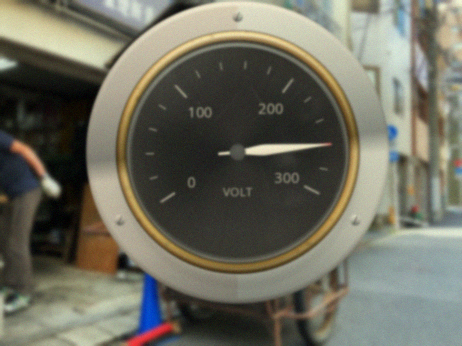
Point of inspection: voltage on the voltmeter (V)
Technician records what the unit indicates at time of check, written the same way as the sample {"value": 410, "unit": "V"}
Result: {"value": 260, "unit": "V"}
